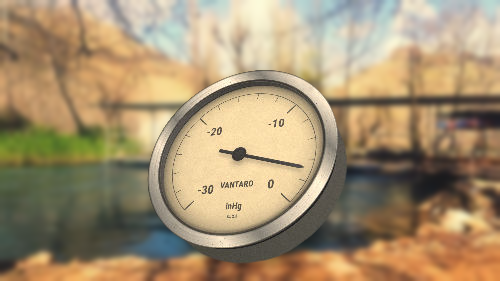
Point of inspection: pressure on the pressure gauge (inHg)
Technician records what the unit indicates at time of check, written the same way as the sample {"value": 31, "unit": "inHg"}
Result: {"value": -3, "unit": "inHg"}
